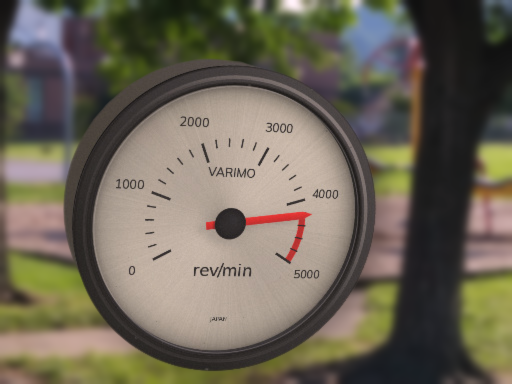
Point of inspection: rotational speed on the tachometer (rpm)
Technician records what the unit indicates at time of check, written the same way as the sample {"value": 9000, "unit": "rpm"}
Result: {"value": 4200, "unit": "rpm"}
